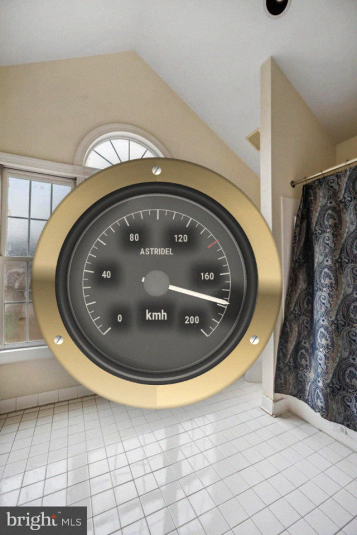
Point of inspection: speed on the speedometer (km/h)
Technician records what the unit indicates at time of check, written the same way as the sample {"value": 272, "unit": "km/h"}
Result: {"value": 177.5, "unit": "km/h"}
